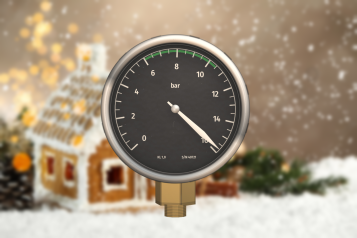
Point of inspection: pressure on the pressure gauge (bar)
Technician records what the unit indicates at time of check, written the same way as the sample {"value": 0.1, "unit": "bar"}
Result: {"value": 15.75, "unit": "bar"}
